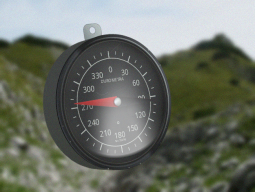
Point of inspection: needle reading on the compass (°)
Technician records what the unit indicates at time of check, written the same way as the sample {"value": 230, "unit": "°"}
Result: {"value": 275, "unit": "°"}
